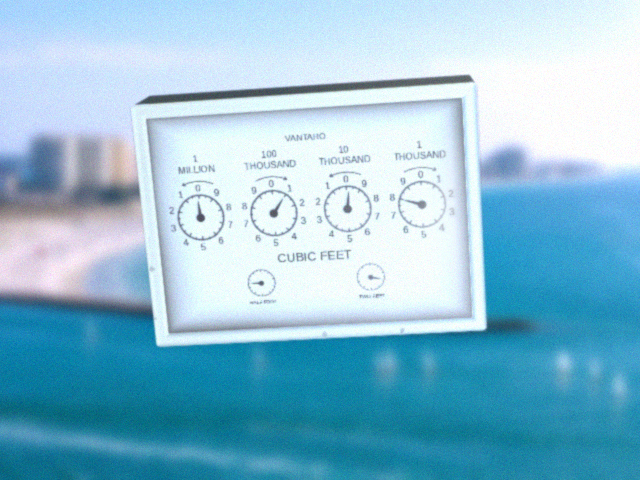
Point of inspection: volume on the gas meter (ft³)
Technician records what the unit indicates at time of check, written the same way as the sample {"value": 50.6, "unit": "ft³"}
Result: {"value": 9800, "unit": "ft³"}
